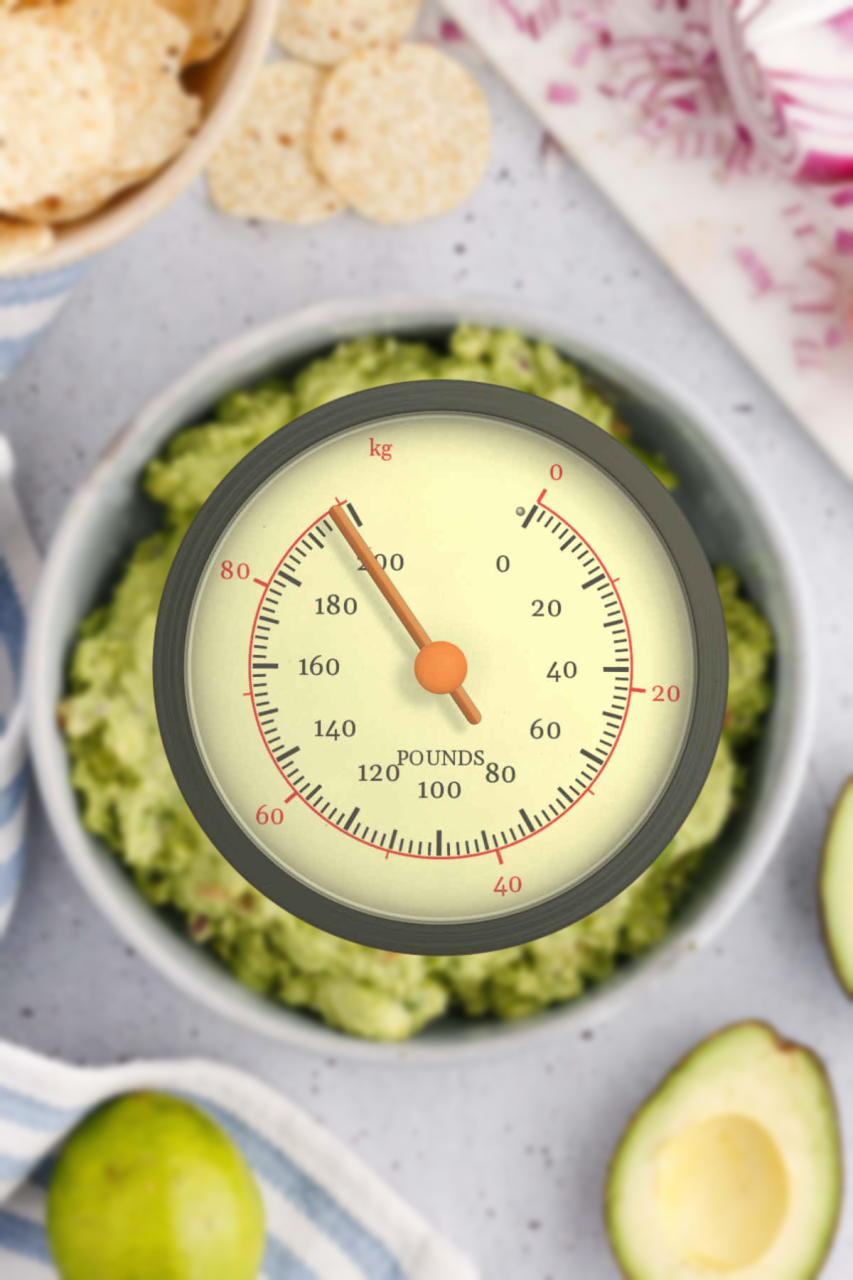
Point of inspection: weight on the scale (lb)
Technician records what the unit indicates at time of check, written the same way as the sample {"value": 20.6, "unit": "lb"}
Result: {"value": 197, "unit": "lb"}
